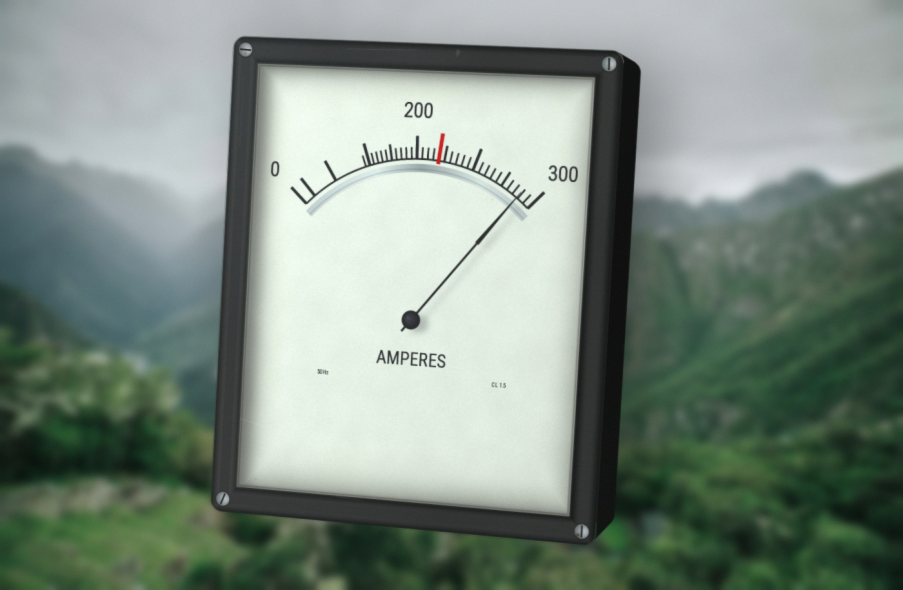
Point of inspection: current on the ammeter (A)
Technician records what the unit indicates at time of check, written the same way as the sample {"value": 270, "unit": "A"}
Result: {"value": 290, "unit": "A"}
